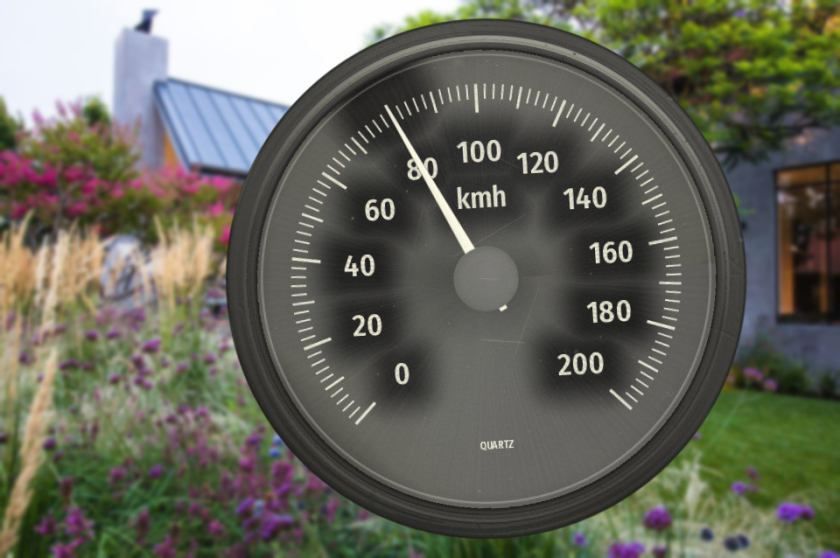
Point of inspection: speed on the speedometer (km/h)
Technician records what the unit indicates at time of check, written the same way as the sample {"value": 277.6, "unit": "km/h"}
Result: {"value": 80, "unit": "km/h"}
